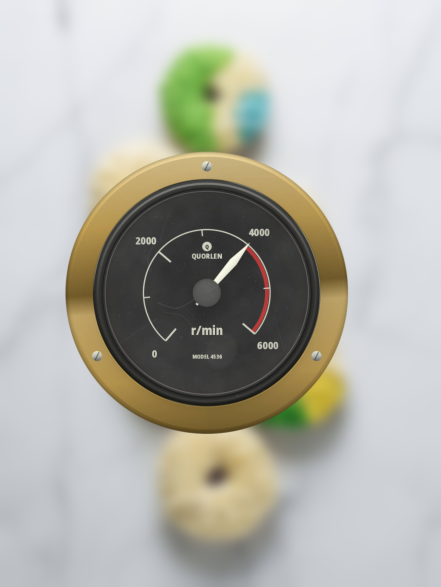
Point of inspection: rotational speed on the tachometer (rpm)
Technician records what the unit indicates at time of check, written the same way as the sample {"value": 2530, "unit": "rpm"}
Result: {"value": 4000, "unit": "rpm"}
